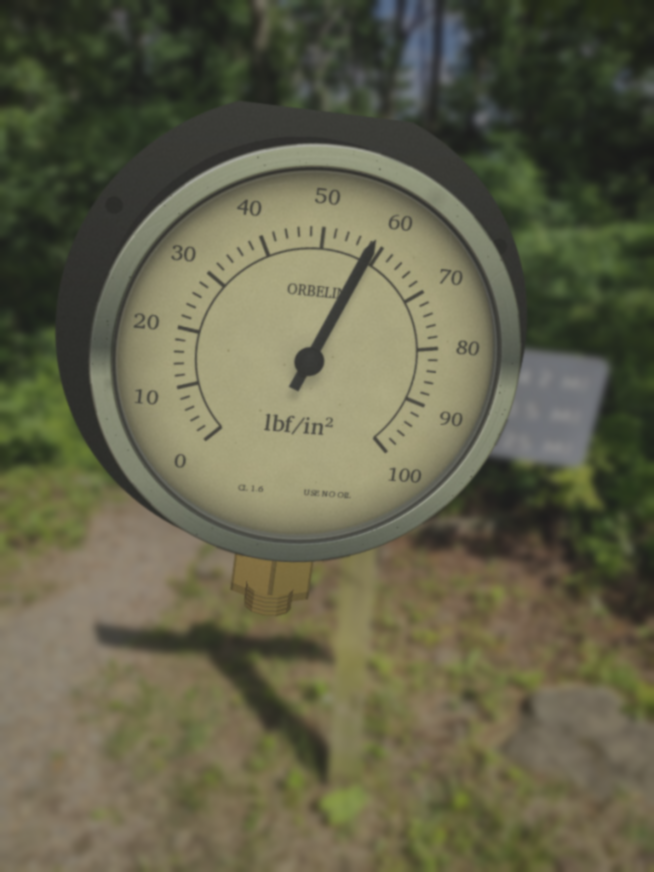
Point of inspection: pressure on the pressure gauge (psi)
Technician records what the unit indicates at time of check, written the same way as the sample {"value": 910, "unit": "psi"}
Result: {"value": 58, "unit": "psi"}
